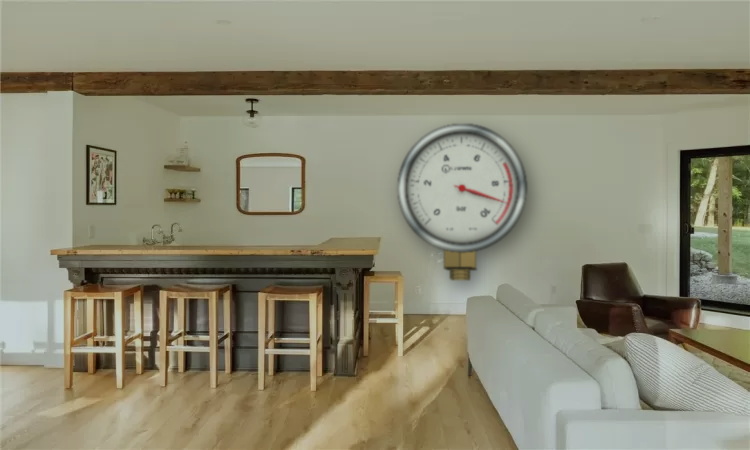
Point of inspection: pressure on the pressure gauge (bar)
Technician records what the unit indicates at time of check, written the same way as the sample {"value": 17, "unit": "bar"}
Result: {"value": 9, "unit": "bar"}
